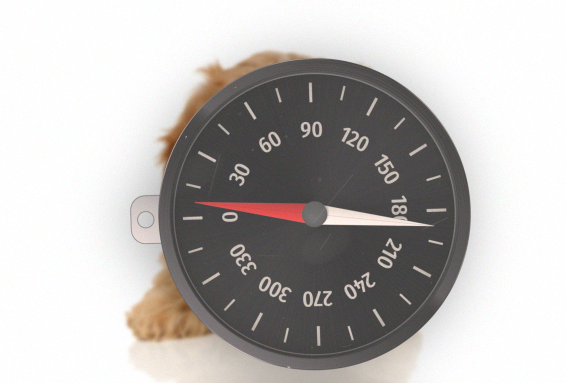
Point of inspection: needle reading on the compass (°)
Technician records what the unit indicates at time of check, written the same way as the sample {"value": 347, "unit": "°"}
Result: {"value": 7.5, "unit": "°"}
